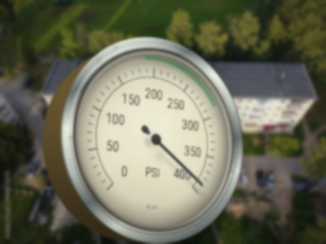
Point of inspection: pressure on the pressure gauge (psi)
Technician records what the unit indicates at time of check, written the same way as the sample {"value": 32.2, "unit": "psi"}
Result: {"value": 390, "unit": "psi"}
